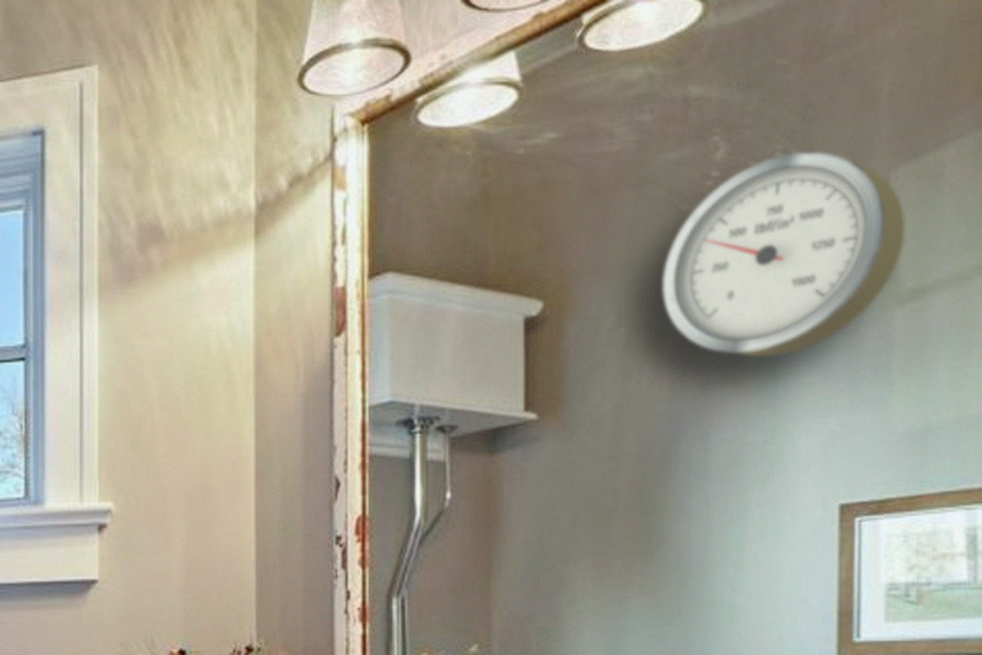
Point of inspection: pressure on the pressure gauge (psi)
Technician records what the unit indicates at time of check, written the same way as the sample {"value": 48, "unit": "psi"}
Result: {"value": 400, "unit": "psi"}
